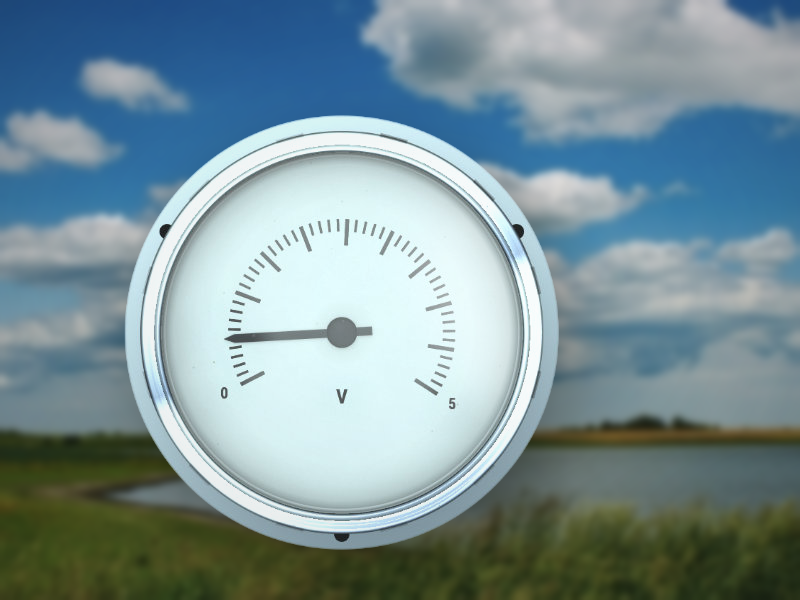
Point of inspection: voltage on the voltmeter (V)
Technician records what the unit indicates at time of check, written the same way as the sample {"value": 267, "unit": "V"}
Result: {"value": 0.5, "unit": "V"}
